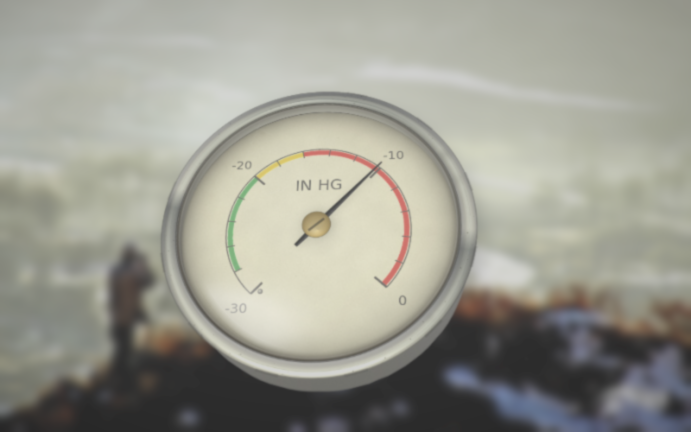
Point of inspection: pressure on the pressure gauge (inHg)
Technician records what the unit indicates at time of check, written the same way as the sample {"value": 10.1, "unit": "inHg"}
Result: {"value": -10, "unit": "inHg"}
